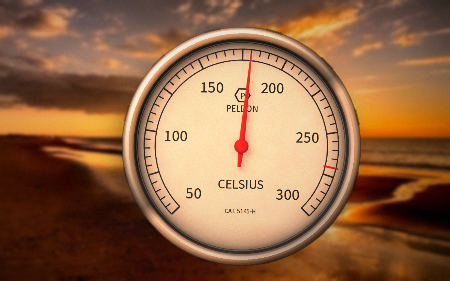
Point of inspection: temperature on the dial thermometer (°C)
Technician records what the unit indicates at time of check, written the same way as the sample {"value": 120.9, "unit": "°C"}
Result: {"value": 180, "unit": "°C"}
